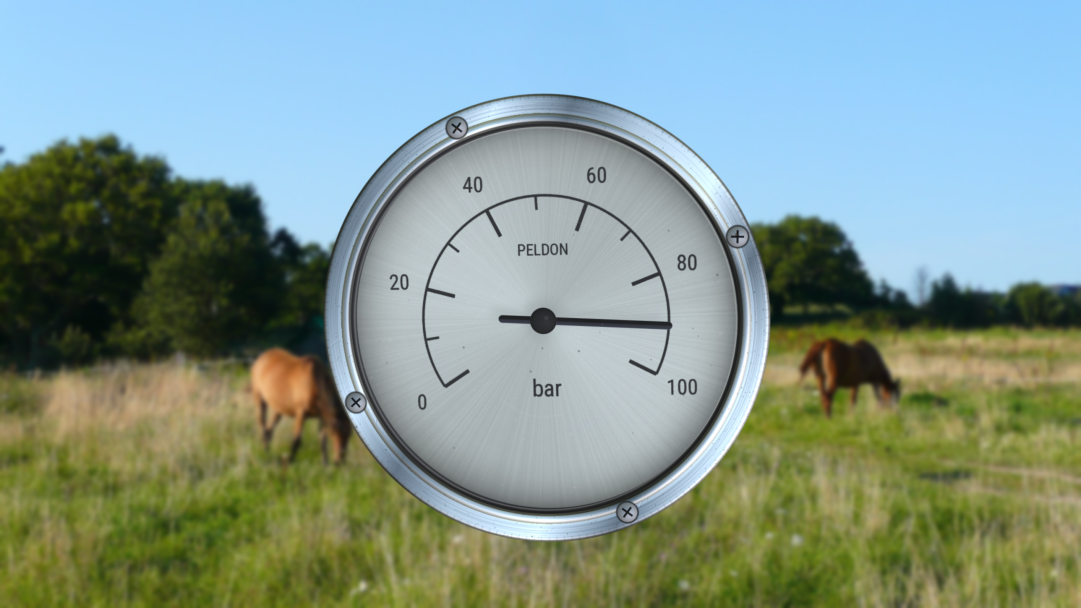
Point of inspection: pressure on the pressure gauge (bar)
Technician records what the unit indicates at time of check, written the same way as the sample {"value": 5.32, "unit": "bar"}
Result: {"value": 90, "unit": "bar"}
